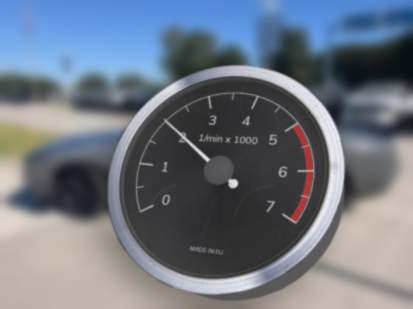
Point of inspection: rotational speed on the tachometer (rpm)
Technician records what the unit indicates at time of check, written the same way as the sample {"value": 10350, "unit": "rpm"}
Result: {"value": 2000, "unit": "rpm"}
